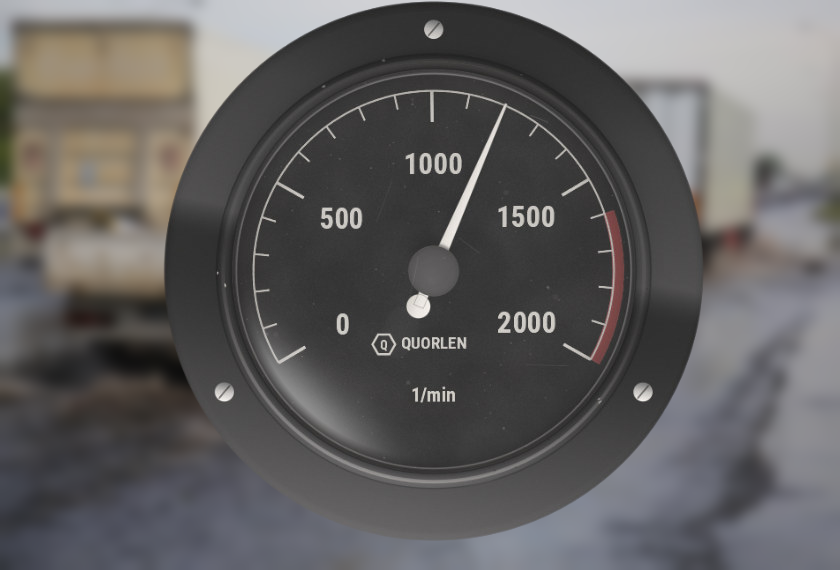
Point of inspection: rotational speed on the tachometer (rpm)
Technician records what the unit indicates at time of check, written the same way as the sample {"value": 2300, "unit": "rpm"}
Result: {"value": 1200, "unit": "rpm"}
